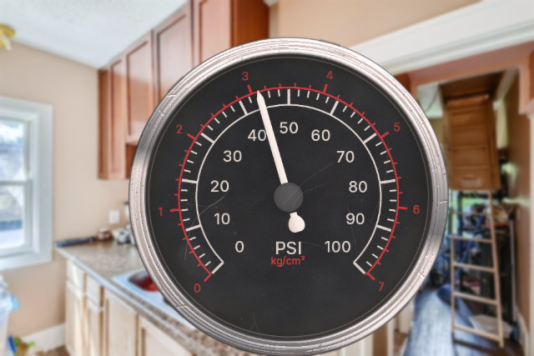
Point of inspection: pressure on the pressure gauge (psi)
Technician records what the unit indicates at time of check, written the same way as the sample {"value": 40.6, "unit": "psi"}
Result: {"value": 44, "unit": "psi"}
